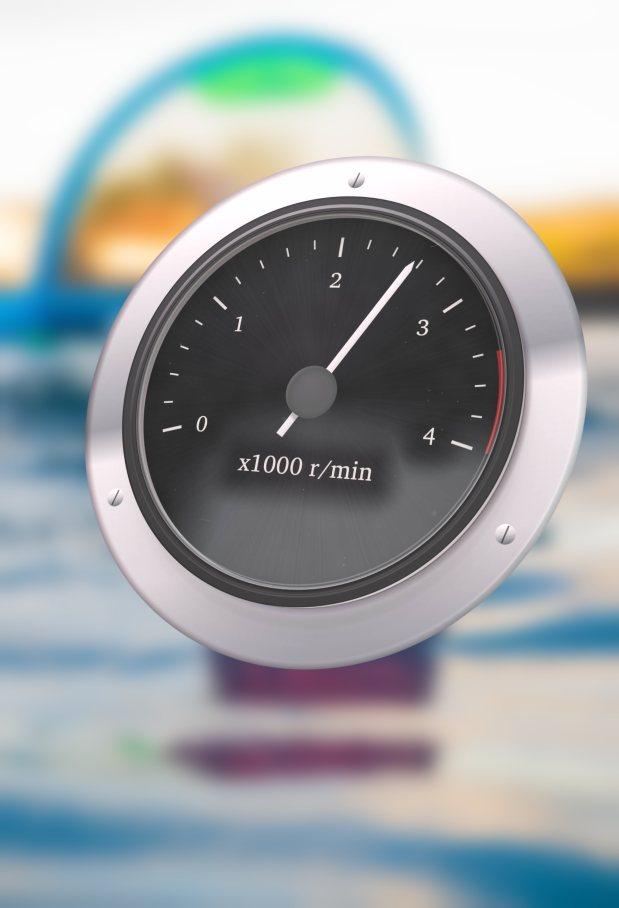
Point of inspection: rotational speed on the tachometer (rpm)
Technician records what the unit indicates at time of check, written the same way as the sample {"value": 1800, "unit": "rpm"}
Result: {"value": 2600, "unit": "rpm"}
